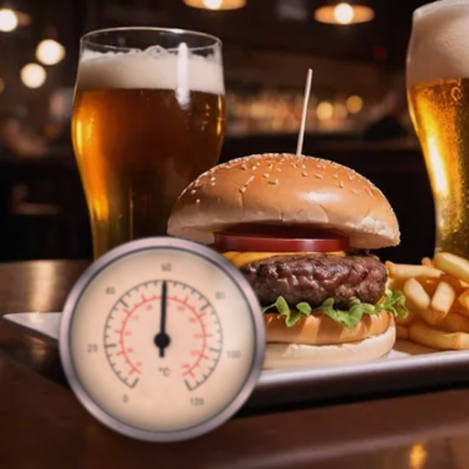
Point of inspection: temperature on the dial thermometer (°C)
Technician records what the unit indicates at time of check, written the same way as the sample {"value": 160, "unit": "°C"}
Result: {"value": 60, "unit": "°C"}
